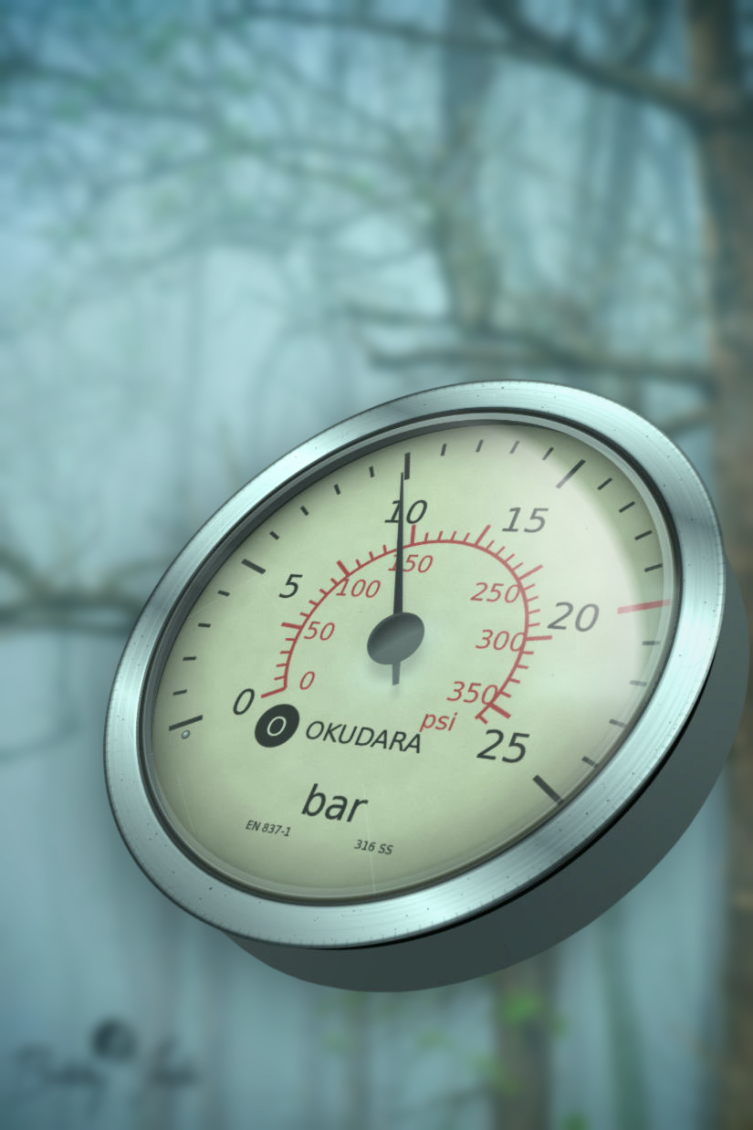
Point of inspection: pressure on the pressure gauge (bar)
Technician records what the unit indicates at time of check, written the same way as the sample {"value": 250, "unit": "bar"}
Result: {"value": 10, "unit": "bar"}
